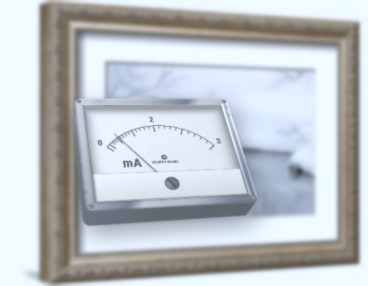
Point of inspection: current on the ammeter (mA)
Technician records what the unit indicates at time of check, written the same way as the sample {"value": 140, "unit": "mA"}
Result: {"value": 1, "unit": "mA"}
